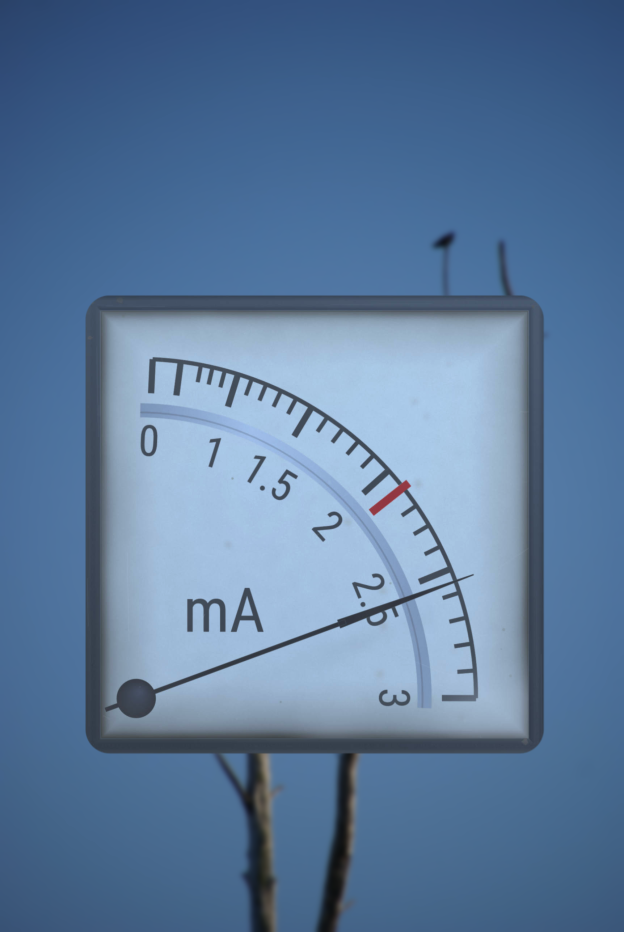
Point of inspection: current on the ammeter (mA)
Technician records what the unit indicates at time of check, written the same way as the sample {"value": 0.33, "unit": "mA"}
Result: {"value": 2.55, "unit": "mA"}
